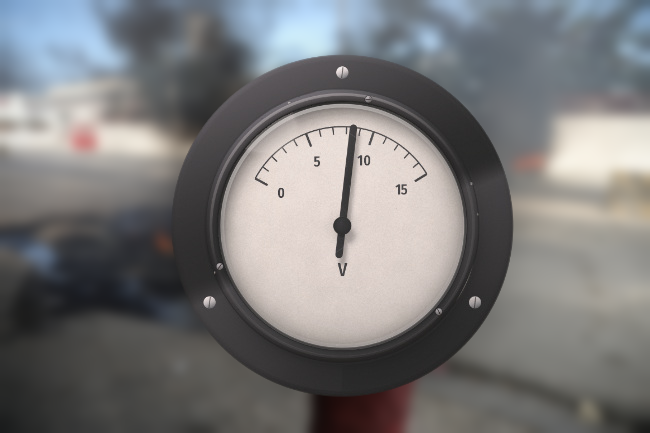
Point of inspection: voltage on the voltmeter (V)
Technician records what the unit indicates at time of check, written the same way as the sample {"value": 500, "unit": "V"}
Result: {"value": 8.5, "unit": "V"}
